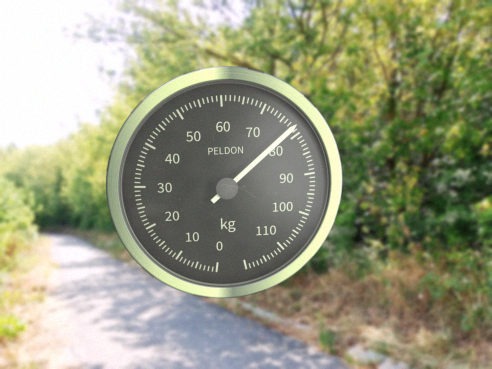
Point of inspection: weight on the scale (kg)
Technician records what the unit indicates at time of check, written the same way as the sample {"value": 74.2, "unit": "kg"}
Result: {"value": 78, "unit": "kg"}
